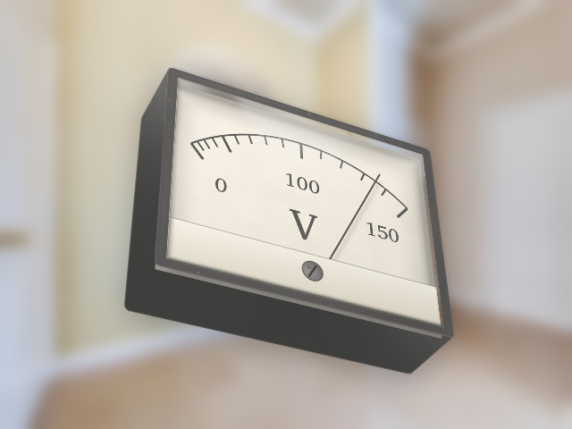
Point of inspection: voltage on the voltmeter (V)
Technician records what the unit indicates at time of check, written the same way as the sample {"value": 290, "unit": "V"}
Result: {"value": 135, "unit": "V"}
